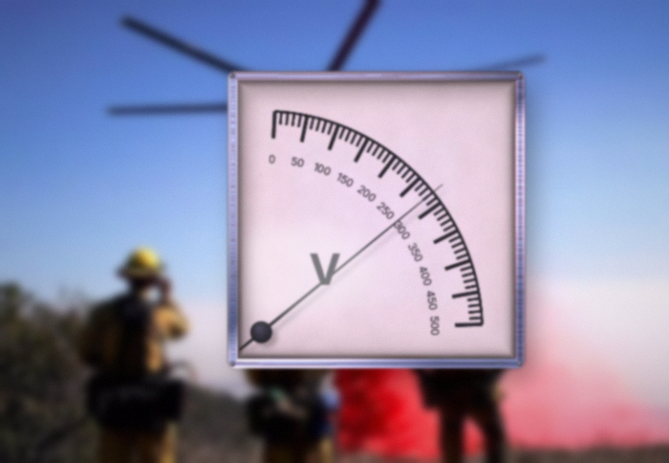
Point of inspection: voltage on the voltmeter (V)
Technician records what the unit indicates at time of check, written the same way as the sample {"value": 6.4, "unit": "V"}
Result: {"value": 280, "unit": "V"}
